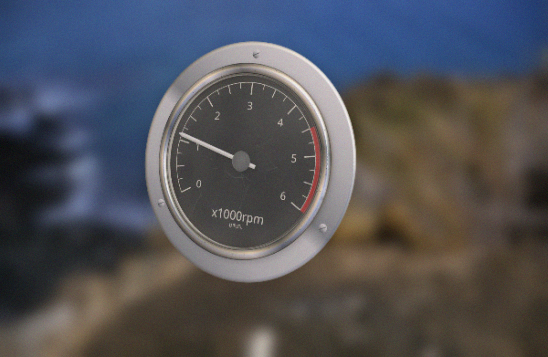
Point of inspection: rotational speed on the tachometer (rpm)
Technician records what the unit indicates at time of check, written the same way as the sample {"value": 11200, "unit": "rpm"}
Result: {"value": 1125, "unit": "rpm"}
